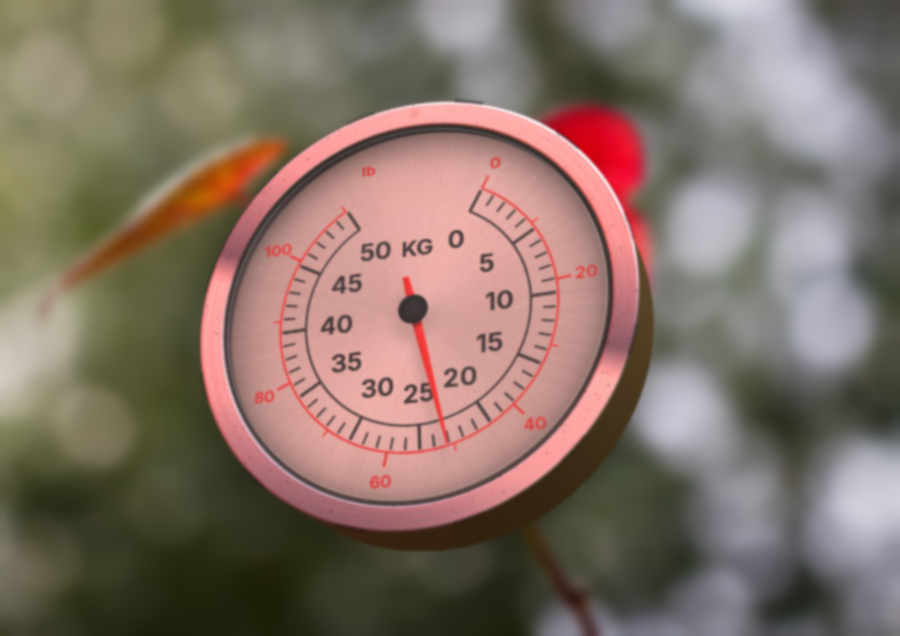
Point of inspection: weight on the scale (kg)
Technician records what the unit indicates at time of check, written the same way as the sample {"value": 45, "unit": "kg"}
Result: {"value": 23, "unit": "kg"}
